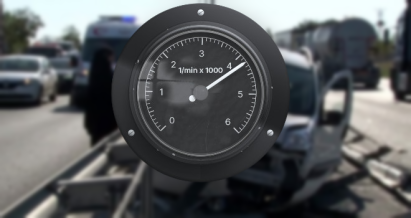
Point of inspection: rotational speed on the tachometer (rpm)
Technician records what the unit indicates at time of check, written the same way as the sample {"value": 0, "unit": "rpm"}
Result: {"value": 4200, "unit": "rpm"}
